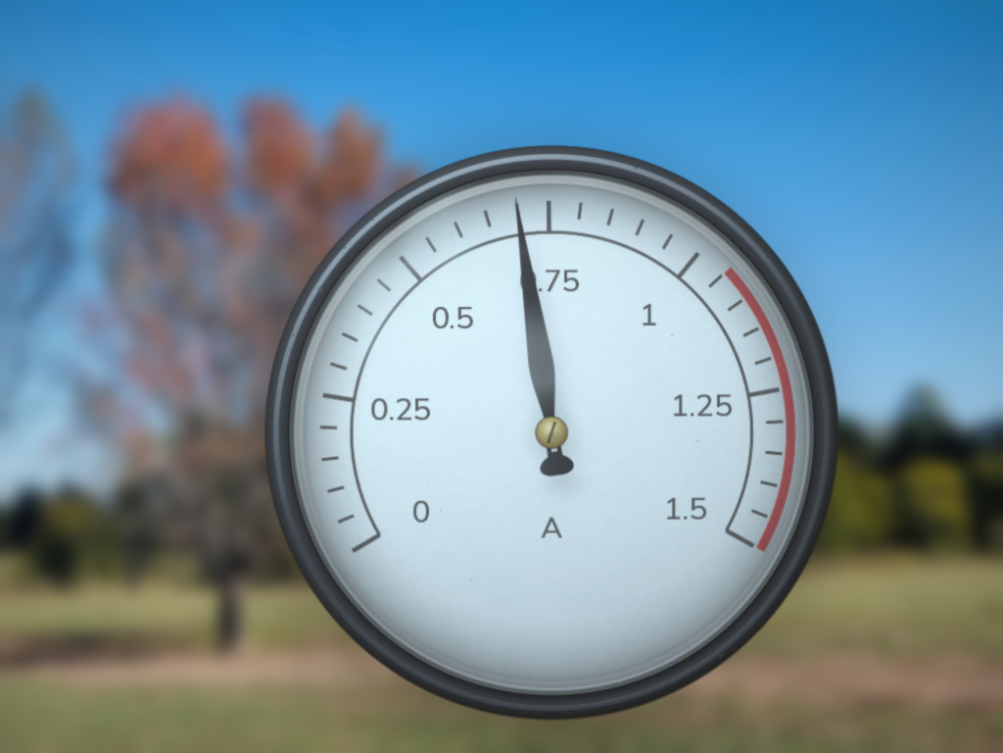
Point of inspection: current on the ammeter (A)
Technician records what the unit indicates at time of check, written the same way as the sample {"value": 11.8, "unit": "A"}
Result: {"value": 0.7, "unit": "A"}
